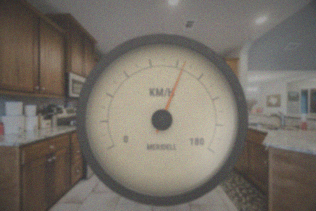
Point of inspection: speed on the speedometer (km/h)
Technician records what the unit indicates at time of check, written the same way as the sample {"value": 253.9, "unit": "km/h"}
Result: {"value": 105, "unit": "km/h"}
